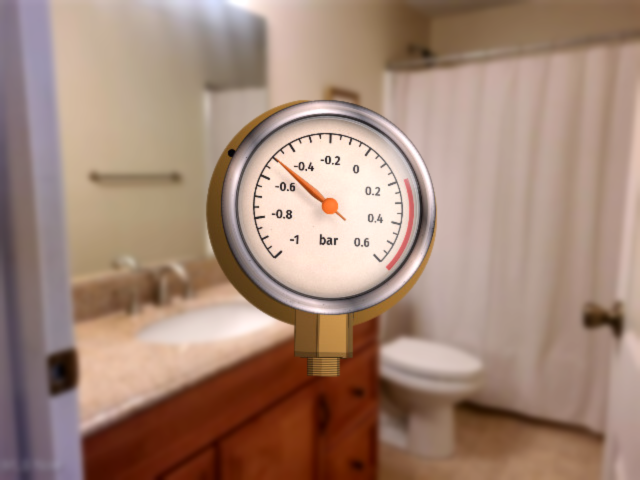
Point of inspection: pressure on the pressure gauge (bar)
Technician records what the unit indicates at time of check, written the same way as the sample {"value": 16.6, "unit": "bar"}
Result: {"value": -0.5, "unit": "bar"}
